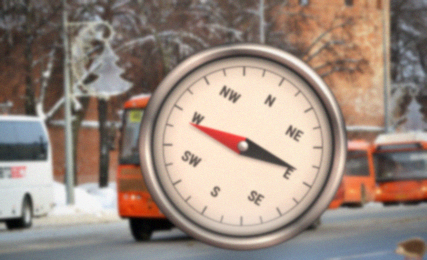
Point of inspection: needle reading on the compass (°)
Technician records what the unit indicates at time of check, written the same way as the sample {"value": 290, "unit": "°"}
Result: {"value": 262.5, "unit": "°"}
